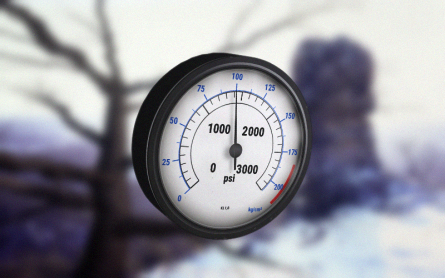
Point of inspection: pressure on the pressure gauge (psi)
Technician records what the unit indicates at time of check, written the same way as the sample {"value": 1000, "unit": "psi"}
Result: {"value": 1400, "unit": "psi"}
